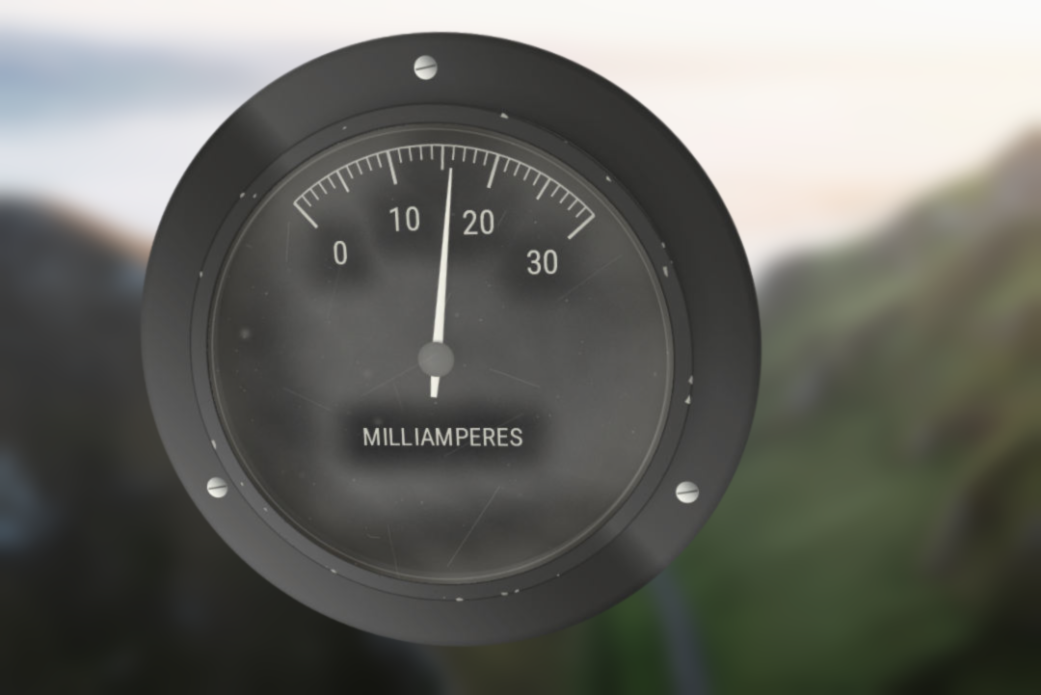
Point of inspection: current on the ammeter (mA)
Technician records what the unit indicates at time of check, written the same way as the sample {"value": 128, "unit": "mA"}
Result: {"value": 16, "unit": "mA"}
